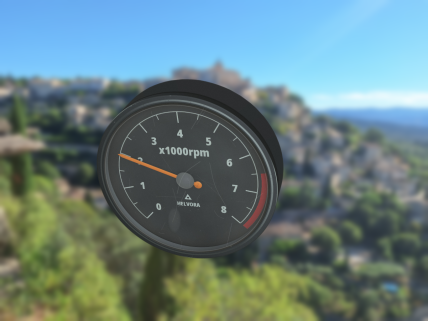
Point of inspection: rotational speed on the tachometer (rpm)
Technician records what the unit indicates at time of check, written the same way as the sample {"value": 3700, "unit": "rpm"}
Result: {"value": 2000, "unit": "rpm"}
